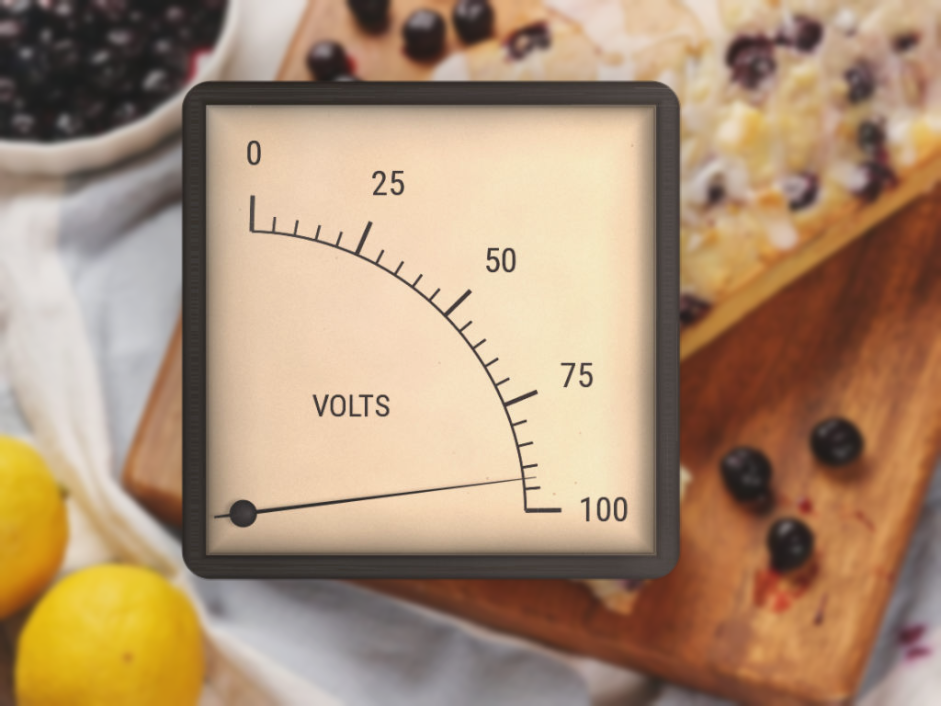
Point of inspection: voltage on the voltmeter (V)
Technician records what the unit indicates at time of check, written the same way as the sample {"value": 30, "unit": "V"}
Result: {"value": 92.5, "unit": "V"}
